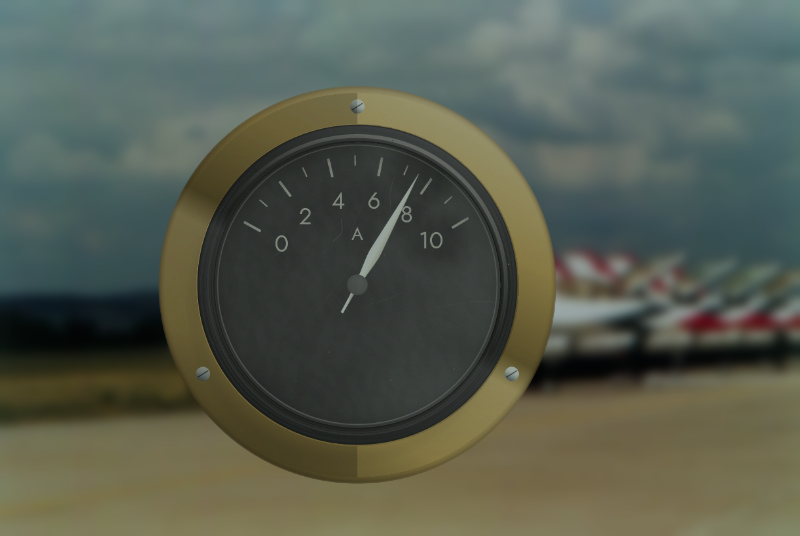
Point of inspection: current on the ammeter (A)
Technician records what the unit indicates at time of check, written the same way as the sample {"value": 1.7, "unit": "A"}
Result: {"value": 7.5, "unit": "A"}
